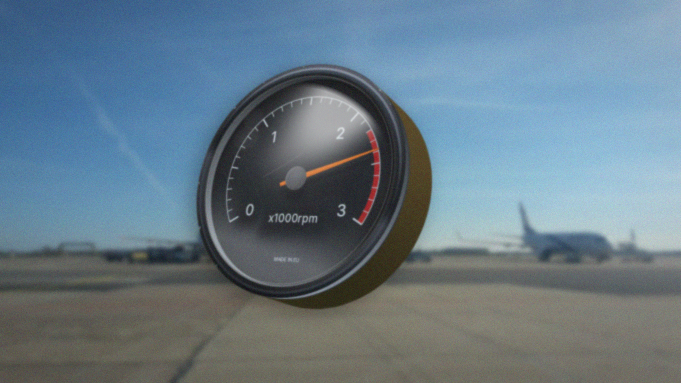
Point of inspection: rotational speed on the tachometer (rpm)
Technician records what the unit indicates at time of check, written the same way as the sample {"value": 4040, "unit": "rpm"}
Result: {"value": 2400, "unit": "rpm"}
